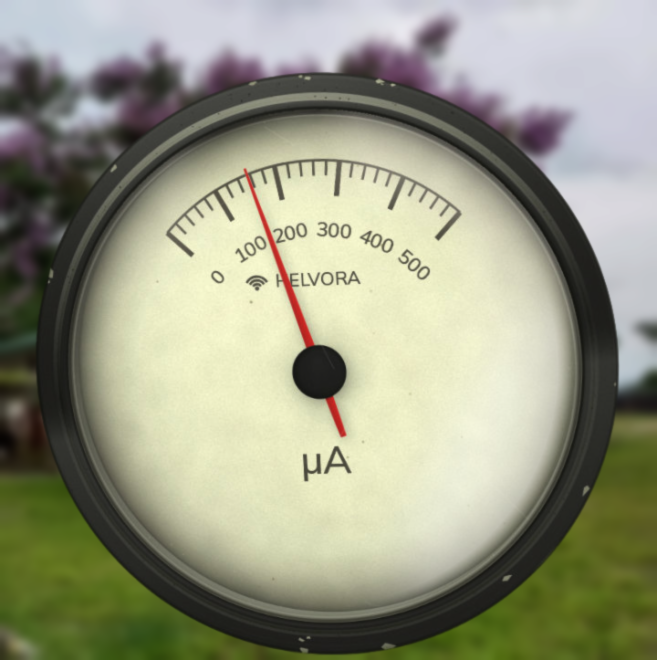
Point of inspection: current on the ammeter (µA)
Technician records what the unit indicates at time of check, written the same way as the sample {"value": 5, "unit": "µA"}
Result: {"value": 160, "unit": "µA"}
